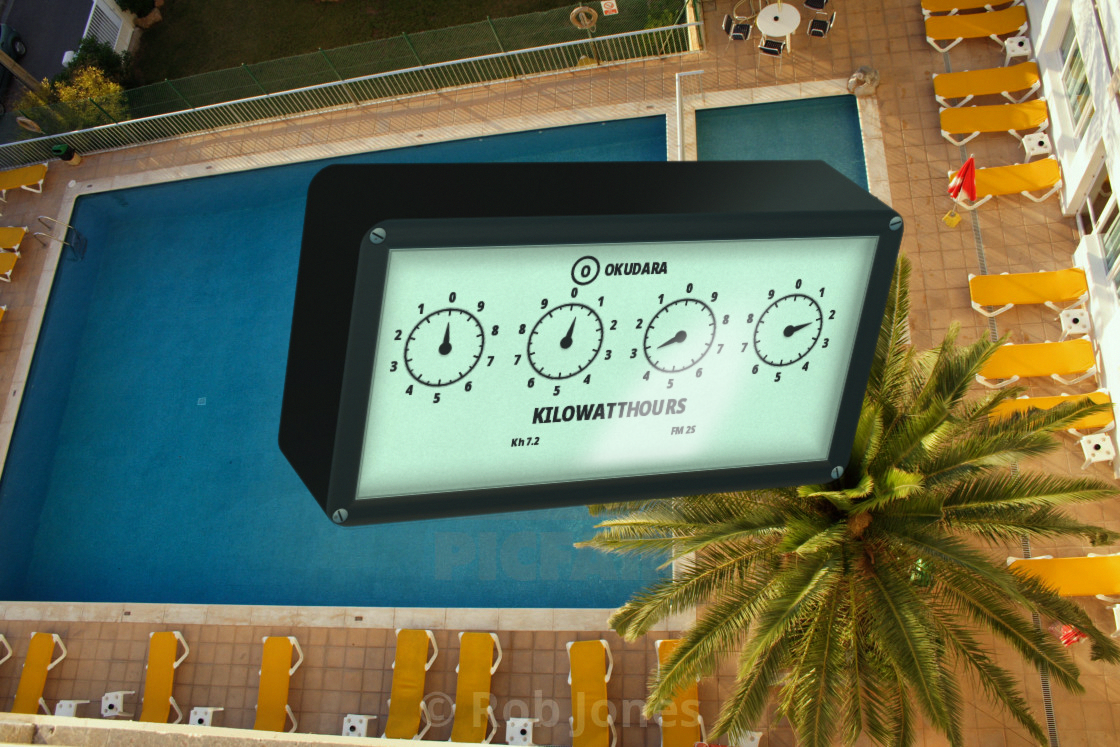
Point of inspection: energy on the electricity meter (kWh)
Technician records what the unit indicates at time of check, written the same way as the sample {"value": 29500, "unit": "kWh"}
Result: {"value": 32, "unit": "kWh"}
